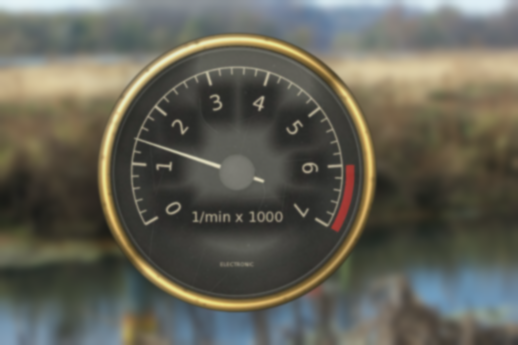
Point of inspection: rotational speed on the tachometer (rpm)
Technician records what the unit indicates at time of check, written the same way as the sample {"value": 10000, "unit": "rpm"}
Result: {"value": 1400, "unit": "rpm"}
